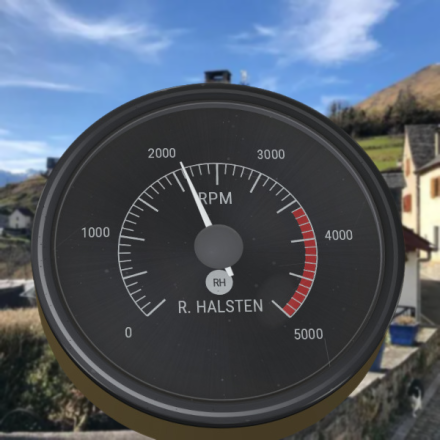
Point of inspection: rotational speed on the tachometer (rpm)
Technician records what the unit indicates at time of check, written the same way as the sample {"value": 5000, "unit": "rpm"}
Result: {"value": 2100, "unit": "rpm"}
